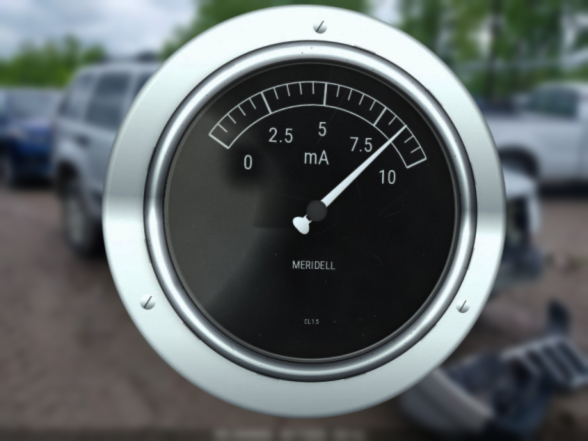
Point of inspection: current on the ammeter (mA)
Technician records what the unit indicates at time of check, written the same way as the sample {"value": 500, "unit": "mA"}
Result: {"value": 8.5, "unit": "mA"}
